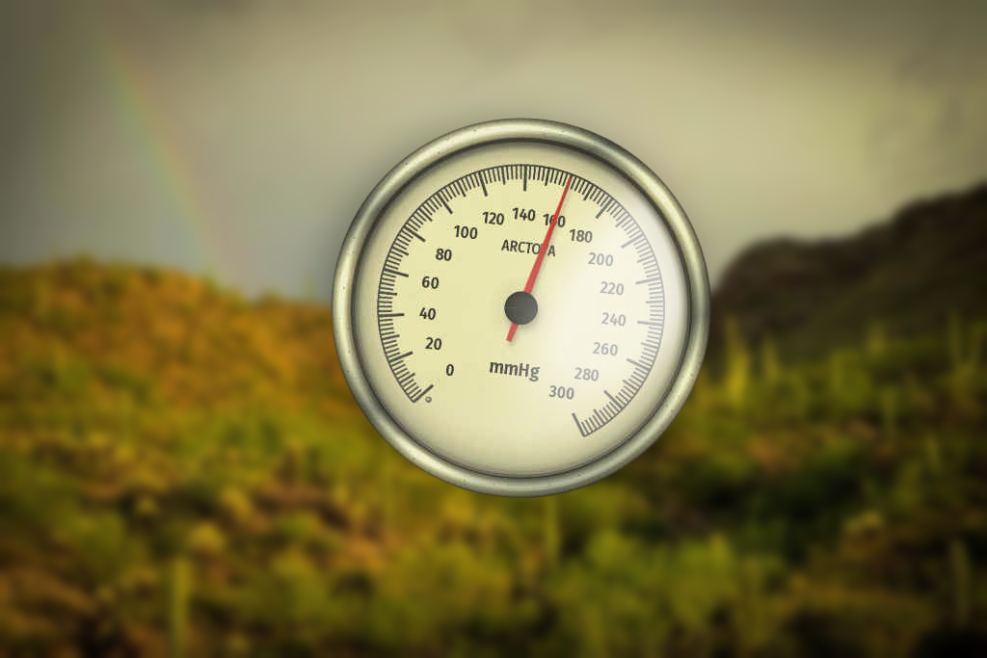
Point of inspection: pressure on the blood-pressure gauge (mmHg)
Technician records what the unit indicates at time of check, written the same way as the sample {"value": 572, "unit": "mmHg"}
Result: {"value": 160, "unit": "mmHg"}
